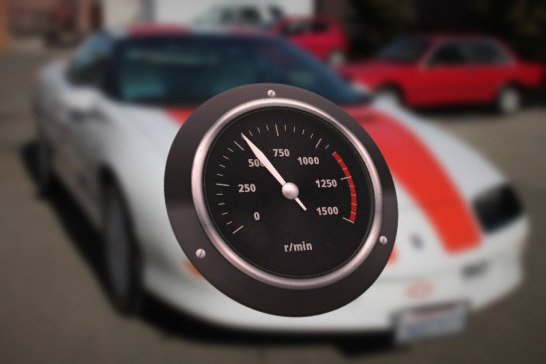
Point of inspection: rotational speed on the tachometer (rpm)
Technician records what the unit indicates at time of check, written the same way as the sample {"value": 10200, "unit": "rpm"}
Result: {"value": 550, "unit": "rpm"}
